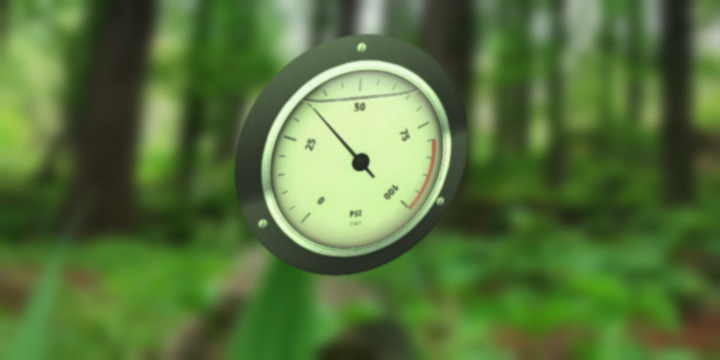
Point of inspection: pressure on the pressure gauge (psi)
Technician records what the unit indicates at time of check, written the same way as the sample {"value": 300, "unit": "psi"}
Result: {"value": 35, "unit": "psi"}
